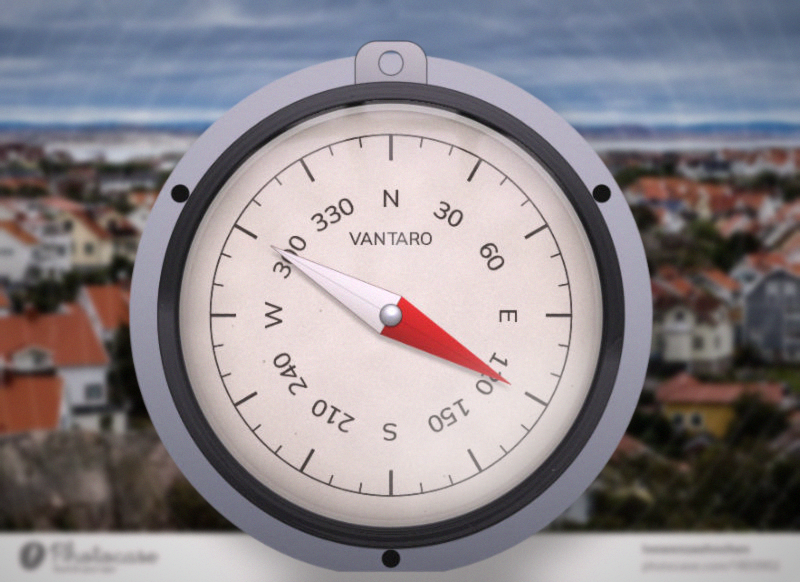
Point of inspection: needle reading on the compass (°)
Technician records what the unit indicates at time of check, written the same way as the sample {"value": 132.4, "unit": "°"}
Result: {"value": 120, "unit": "°"}
